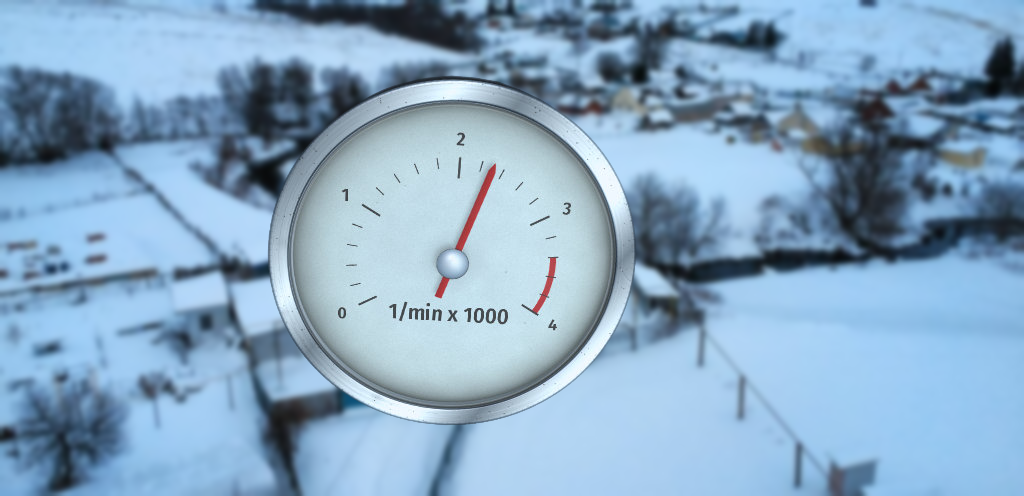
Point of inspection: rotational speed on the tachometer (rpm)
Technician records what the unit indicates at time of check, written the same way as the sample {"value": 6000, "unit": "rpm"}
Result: {"value": 2300, "unit": "rpm"}
